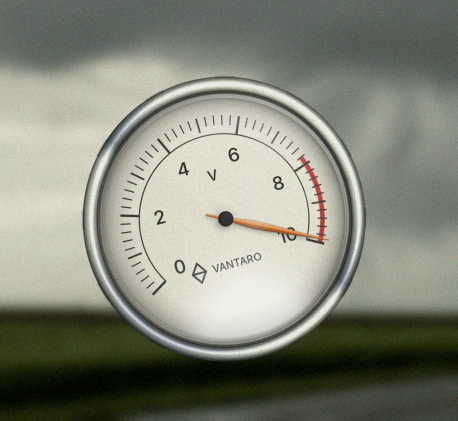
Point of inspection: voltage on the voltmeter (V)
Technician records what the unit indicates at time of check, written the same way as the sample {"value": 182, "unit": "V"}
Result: {"value": 9.9, "unit": "V"}
